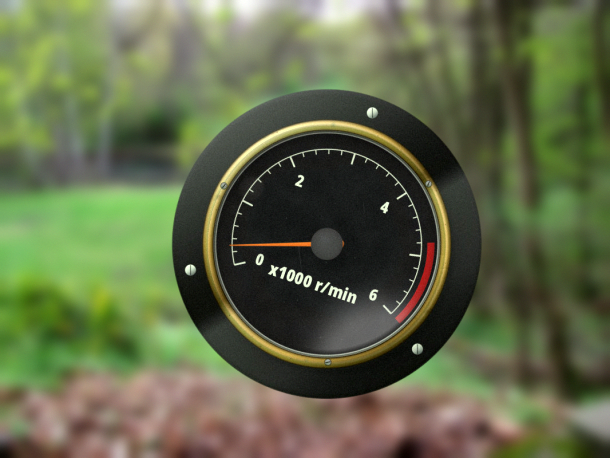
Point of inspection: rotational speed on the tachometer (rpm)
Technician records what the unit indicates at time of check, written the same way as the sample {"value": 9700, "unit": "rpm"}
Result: {"value": 300, "unit": "rpm"}
